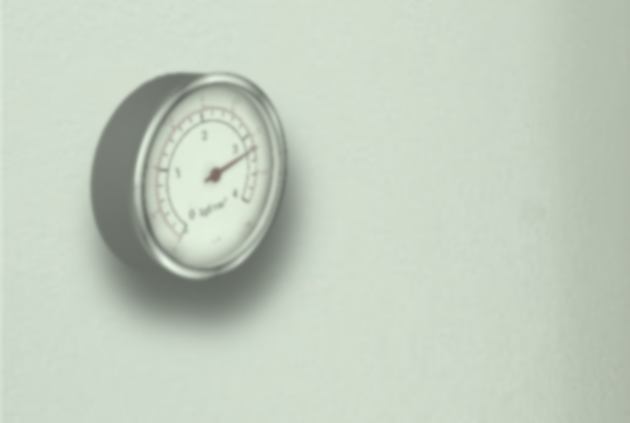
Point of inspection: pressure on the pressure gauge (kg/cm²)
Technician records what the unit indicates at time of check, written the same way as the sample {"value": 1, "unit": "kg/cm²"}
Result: {"value": 3.2, "unit": "kg/cm²"}
